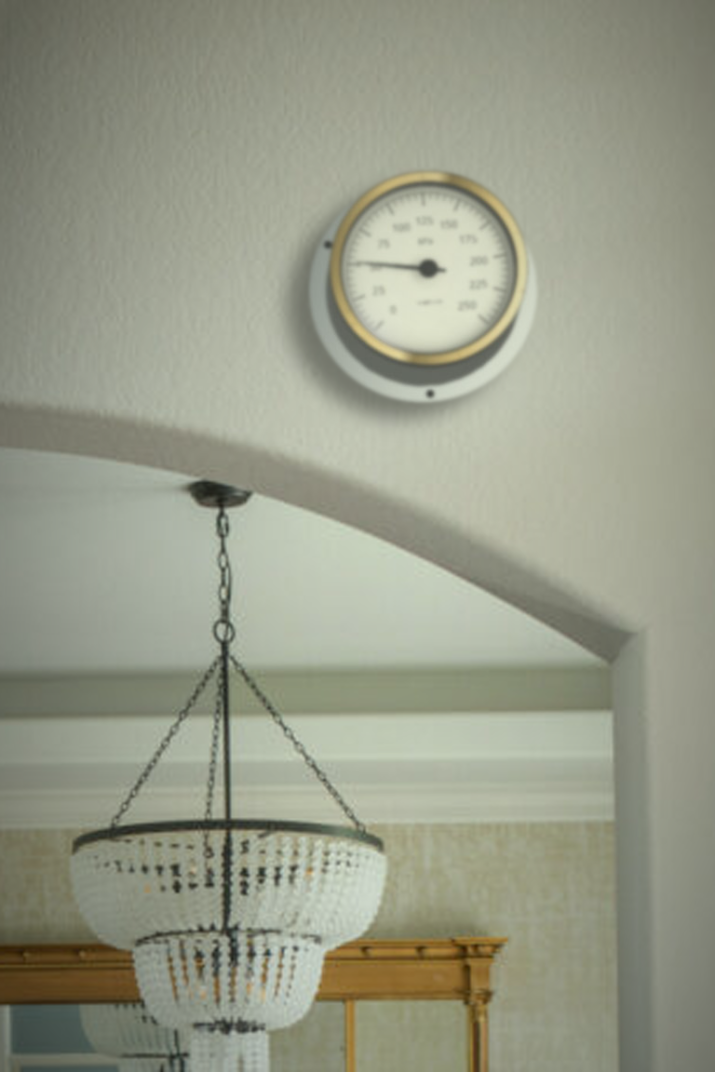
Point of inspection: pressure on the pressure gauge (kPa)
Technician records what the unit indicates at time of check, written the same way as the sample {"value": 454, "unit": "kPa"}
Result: {"value": 50, "unit": "kPa"}
